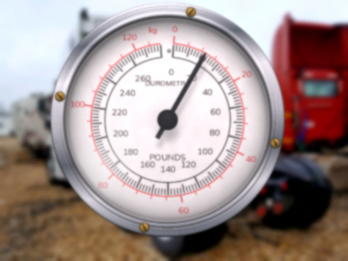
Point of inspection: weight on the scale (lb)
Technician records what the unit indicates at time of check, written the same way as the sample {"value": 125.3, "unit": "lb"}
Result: {"value": 20, "unit": "lb"}
